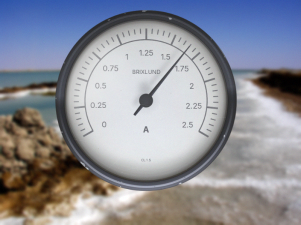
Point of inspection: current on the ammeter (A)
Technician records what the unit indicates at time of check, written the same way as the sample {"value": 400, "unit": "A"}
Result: {"value": 1.65, "unit": "A"}
